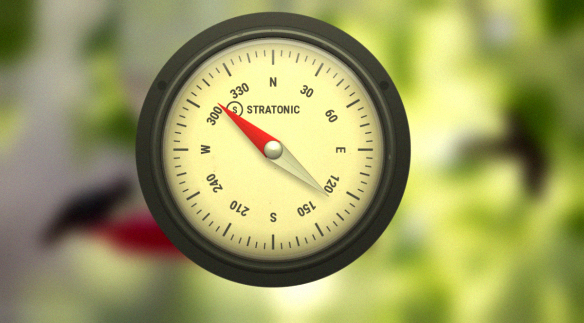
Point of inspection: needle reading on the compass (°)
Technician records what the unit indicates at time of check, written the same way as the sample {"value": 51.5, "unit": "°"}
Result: {"value": 310, "unit": "°"}
